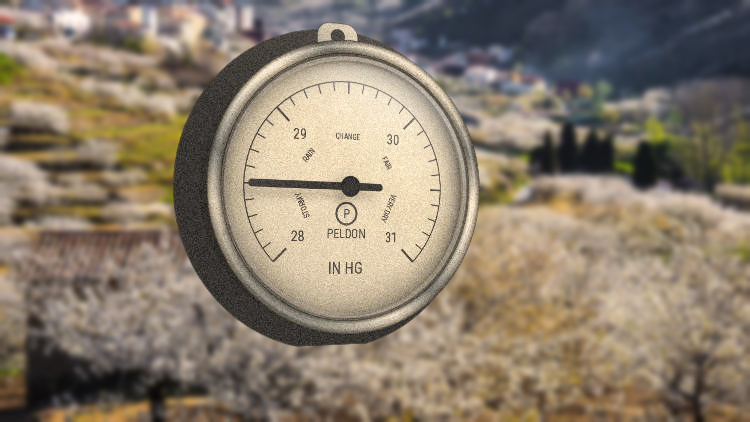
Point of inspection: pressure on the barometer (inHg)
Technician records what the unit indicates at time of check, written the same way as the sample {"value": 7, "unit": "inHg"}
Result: {"value": 28.5, "unit": "inHg"}
